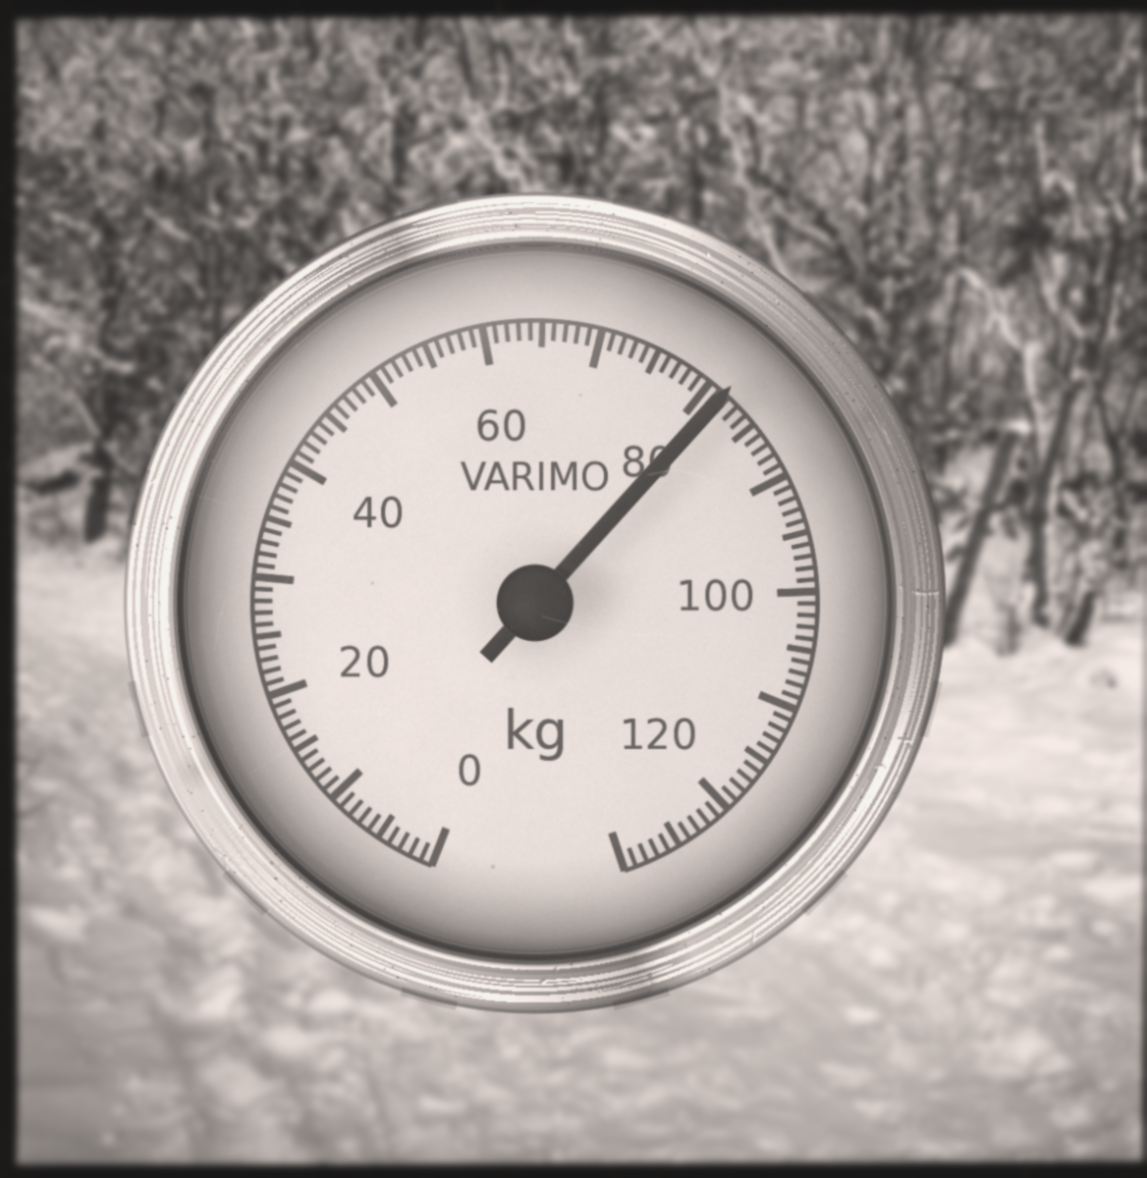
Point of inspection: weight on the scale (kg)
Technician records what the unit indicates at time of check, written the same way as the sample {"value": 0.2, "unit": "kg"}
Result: {"value": 81.5, "unit": "kg"}
